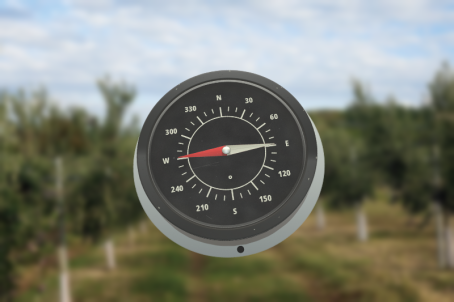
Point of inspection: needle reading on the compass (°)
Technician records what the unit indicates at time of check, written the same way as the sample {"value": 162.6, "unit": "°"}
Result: {"value": 270, "unit": "°"}
